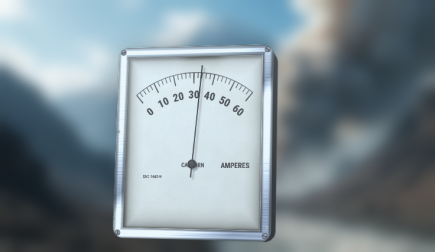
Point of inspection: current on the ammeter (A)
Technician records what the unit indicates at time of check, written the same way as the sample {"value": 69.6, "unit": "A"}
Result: {"value": 34, "unit": "A"}
